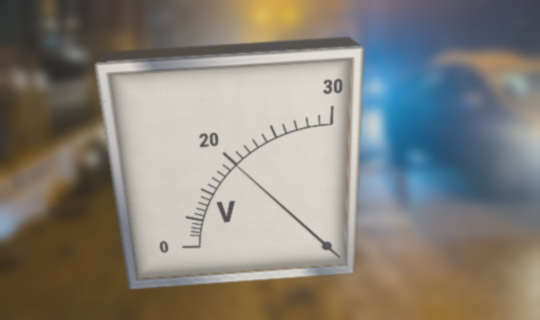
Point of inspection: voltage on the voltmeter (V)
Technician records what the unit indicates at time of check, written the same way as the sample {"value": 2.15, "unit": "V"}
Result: {"value": 20, "unit": "V"}
